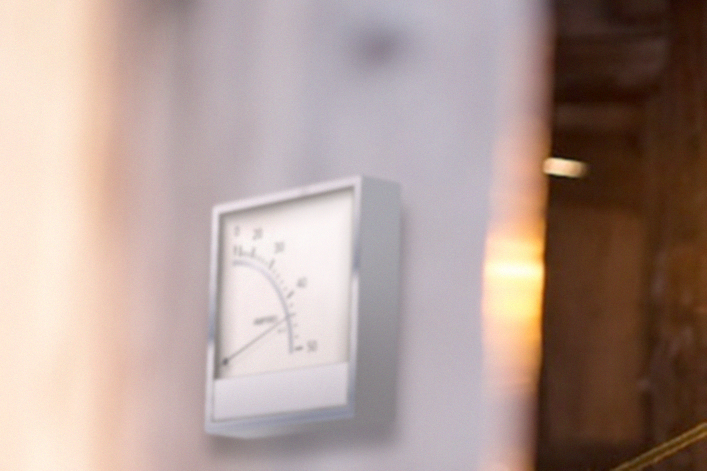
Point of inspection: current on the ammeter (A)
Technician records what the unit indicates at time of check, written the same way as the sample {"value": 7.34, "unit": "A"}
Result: {"value": 44, "unit": "A"}
